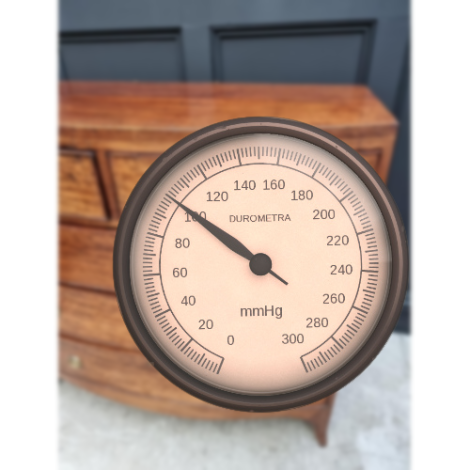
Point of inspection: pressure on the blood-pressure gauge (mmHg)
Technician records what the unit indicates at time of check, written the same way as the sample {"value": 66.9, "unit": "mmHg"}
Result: {"value": 100, "unit": "mmHg"}
